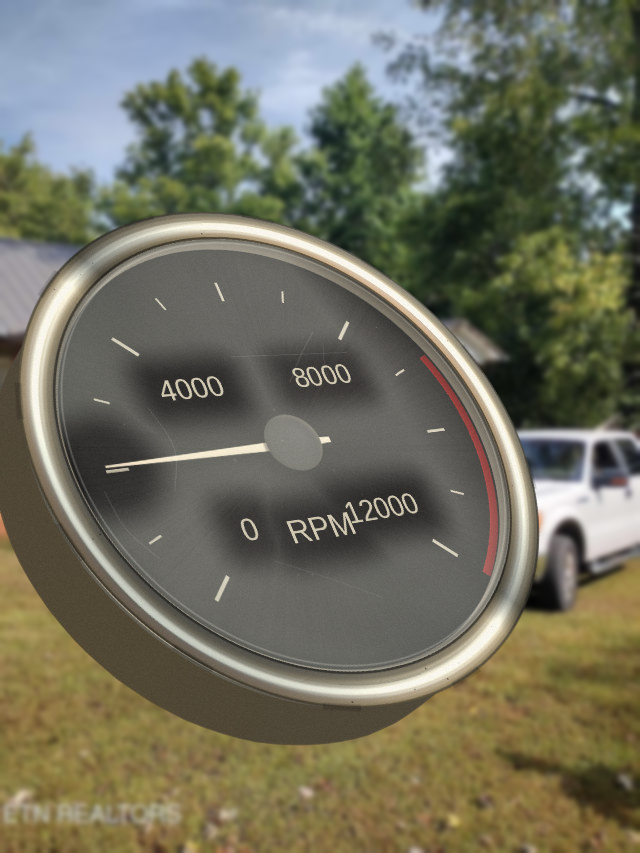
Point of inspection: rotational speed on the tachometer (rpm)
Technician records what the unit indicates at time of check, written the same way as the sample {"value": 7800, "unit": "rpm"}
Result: {"value": 2000, "unit": "rpm"}
